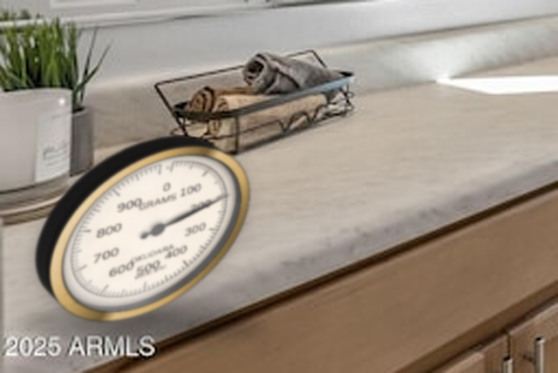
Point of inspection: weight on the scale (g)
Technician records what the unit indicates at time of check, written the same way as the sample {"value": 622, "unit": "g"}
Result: {"value": 200, "unit": "g"}
